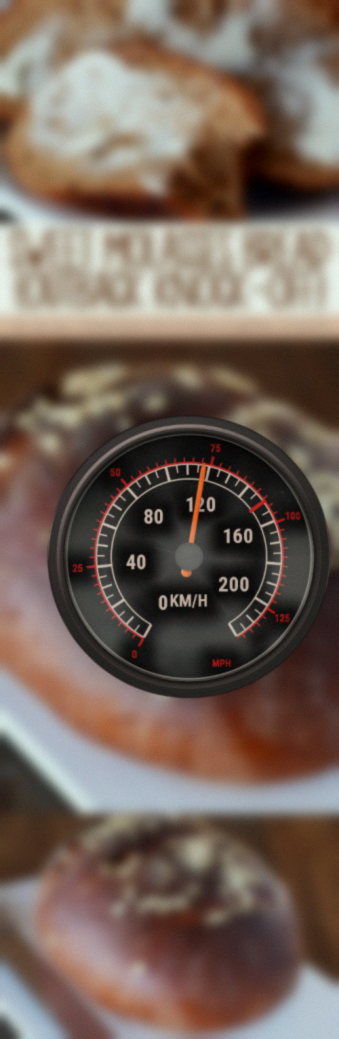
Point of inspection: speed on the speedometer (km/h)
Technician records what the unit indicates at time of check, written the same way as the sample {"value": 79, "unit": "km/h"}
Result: {"value": 117.5, "unit": "km/h"}
